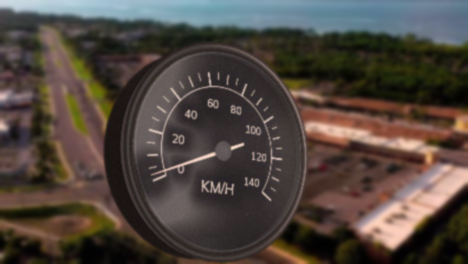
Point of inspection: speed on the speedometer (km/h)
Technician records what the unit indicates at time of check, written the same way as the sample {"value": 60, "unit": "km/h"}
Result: {"value": 2.5, "unit": "km/h"}
